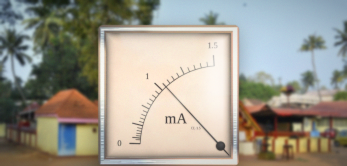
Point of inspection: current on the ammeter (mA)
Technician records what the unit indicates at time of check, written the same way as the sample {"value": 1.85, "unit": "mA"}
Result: {"value": 1.05, "unit": "mA"}
